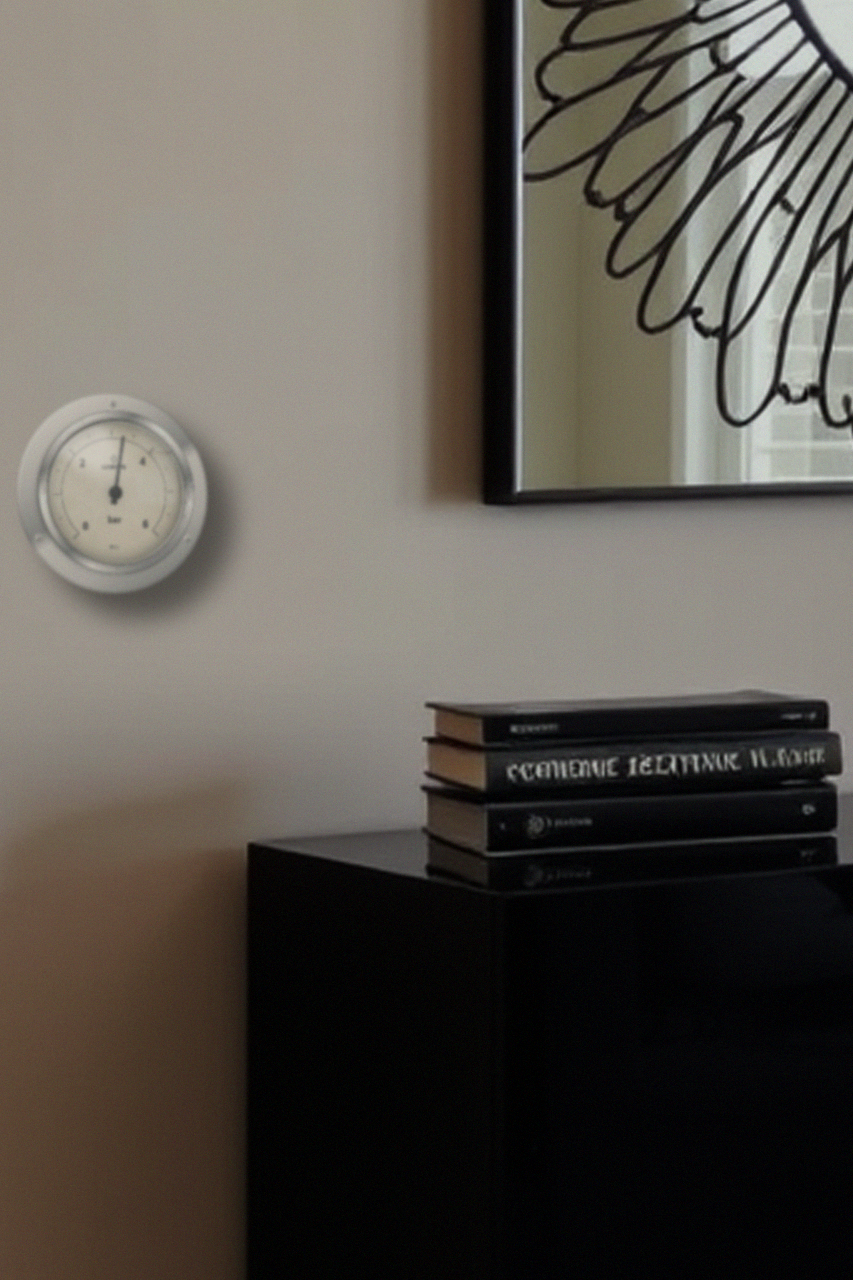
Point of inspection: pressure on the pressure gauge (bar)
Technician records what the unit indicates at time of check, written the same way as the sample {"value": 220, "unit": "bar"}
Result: {"value": 3.25, "unit": "bar"}
